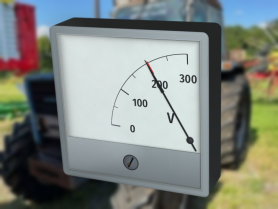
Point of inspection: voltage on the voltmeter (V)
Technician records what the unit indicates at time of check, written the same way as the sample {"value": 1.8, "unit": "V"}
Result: {"value": 200, "unit": "V"}
